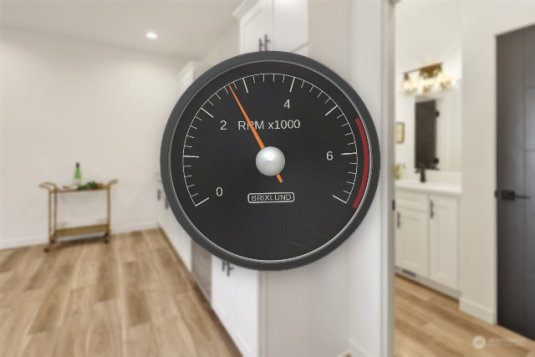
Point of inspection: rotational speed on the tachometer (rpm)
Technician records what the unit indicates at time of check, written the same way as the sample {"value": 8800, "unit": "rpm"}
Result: {"value": 2700, "unit": "rpm"}
